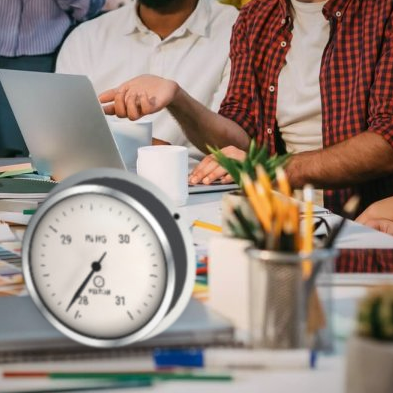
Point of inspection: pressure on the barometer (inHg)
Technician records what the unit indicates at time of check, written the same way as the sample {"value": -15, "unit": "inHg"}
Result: {"value": 28.1, "unit": "inHg"}
